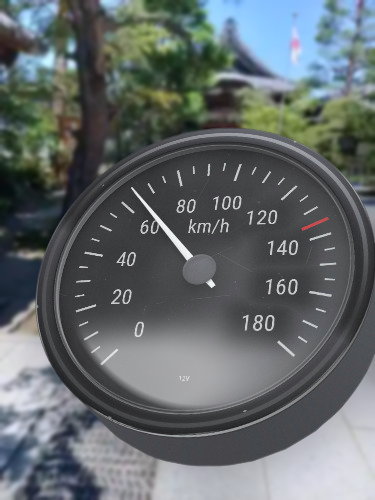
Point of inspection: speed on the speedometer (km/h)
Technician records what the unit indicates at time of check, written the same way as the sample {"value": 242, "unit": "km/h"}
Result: {"value": 65, "unit": "km/h"}
